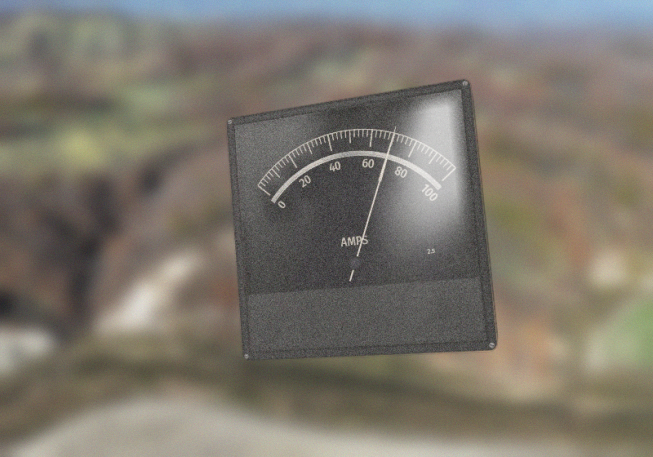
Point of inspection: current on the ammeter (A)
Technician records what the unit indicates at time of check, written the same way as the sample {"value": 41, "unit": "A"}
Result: {"value": 70, "unit": "A"}
